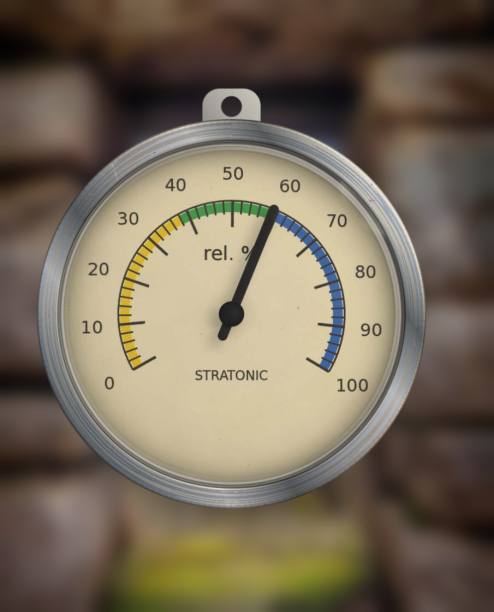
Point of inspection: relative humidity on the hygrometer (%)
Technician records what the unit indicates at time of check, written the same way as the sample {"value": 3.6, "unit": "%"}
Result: {"value": 59, "unit": "%"}
